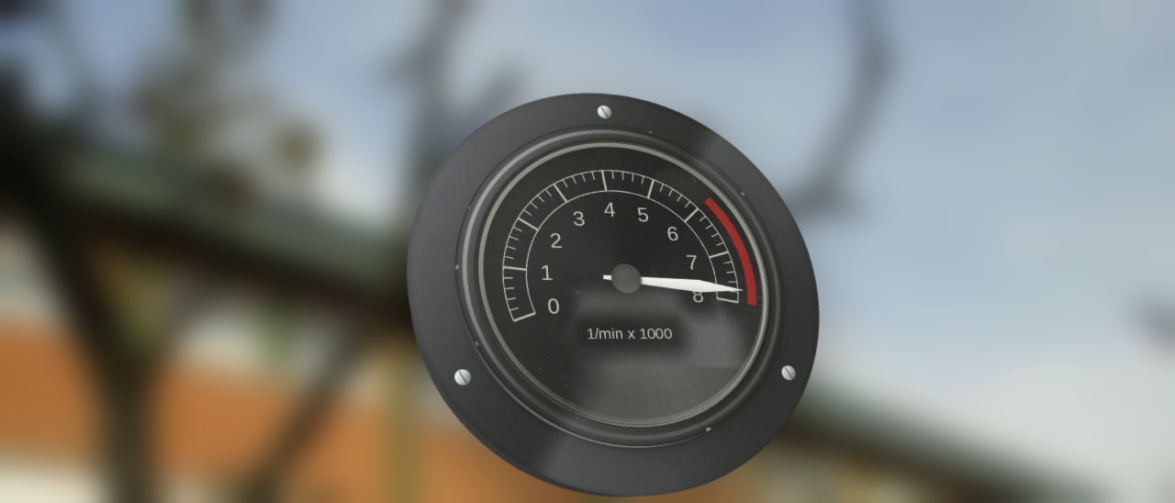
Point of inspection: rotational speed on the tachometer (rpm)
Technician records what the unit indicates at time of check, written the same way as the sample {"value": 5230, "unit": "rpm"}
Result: {"value": 7800, "unit": "rpm"}
